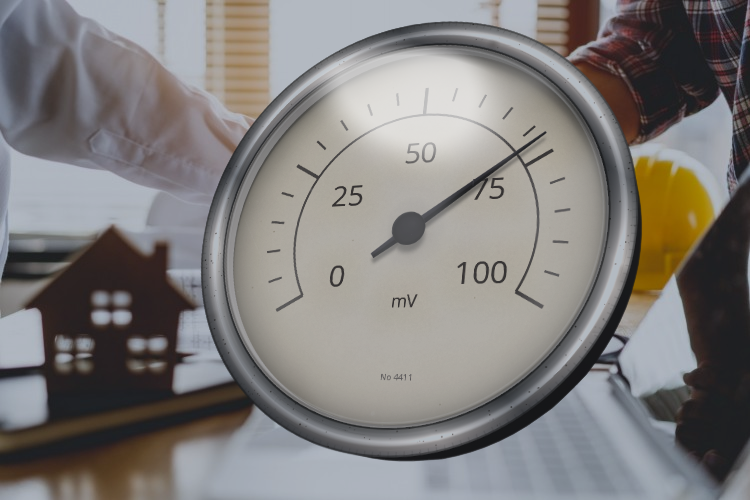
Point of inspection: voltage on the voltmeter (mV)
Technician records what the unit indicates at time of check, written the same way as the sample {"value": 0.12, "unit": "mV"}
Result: {"value": 72.5, "unit": "mV"}
